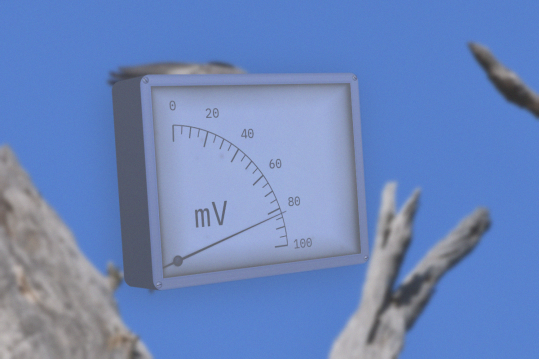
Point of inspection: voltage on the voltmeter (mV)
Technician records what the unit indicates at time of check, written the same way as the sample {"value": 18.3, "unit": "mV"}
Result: {"value": 82.5, "unit": "mV"}
